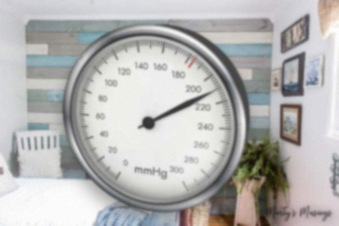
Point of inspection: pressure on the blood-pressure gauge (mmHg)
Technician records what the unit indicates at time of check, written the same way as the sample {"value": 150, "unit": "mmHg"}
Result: {"value": 210, "unit": "mmHg"}
